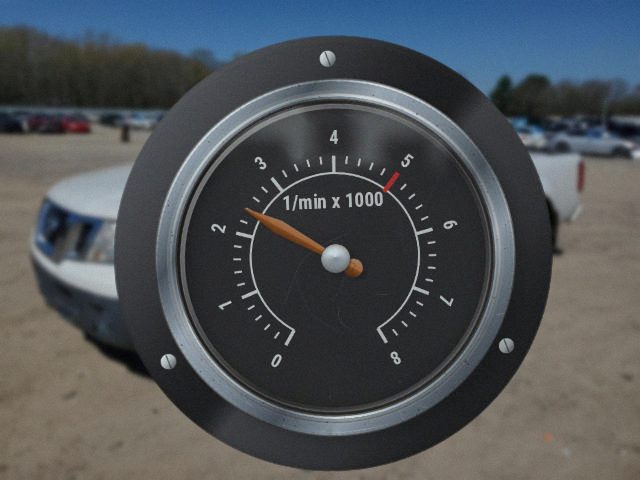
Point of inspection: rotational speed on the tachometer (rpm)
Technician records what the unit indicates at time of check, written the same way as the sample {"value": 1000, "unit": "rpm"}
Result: {"value": 2400, "unit": "rpm"}
